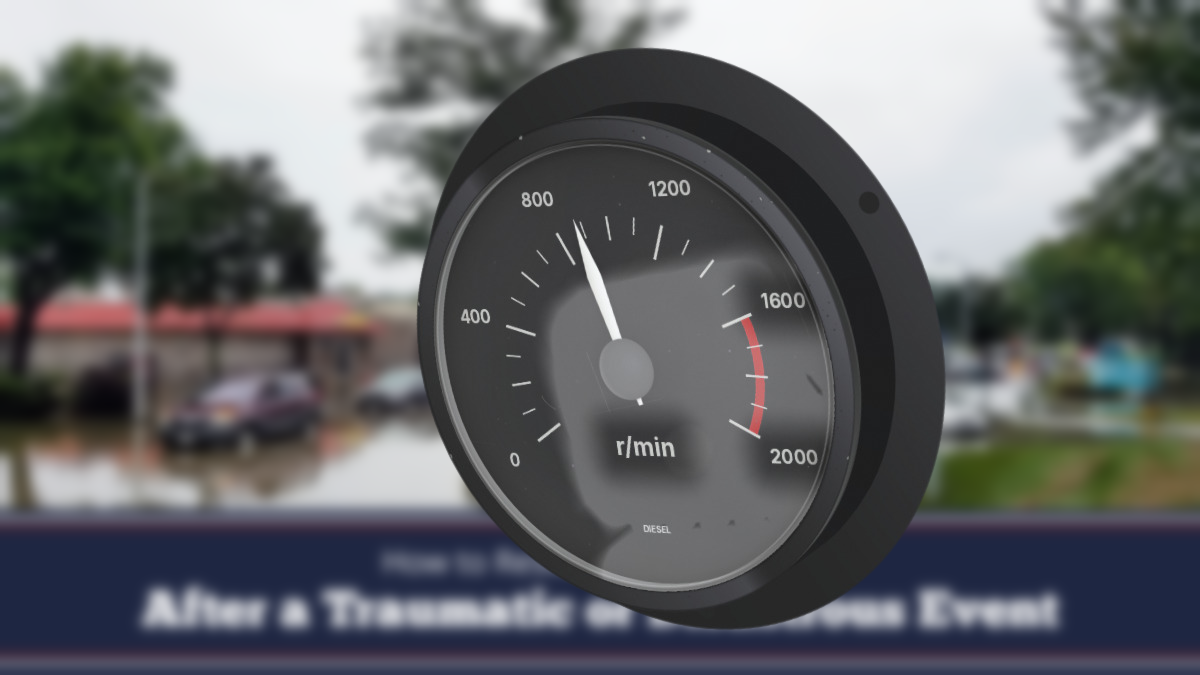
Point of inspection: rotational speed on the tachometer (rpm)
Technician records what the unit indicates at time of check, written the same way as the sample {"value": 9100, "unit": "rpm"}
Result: {"value": 900, "unit": "rpm"}
